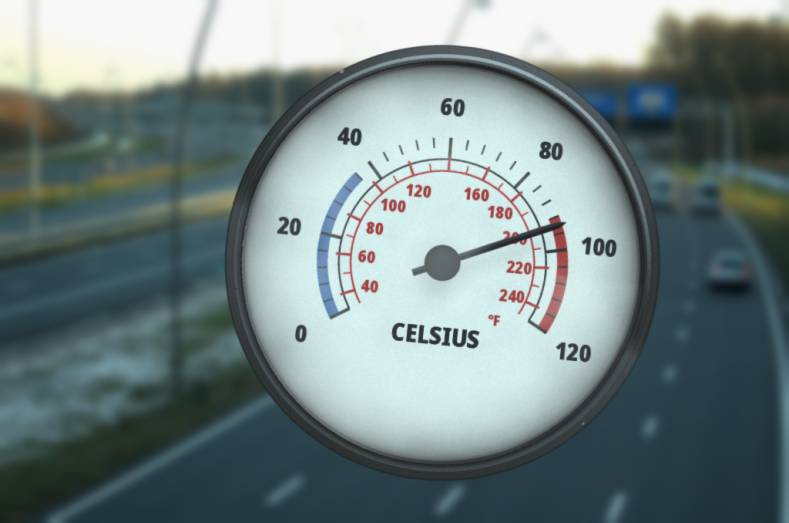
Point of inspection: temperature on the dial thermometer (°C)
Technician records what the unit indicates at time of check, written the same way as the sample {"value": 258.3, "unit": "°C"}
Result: {"value": 94, "unit": "°C"}
